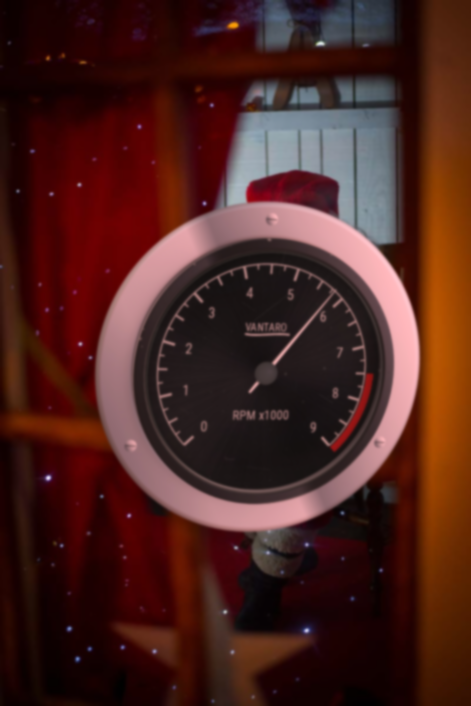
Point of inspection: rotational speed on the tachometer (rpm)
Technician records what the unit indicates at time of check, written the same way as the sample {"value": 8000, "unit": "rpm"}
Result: {"value": 5750, "unit": "rpm"}
